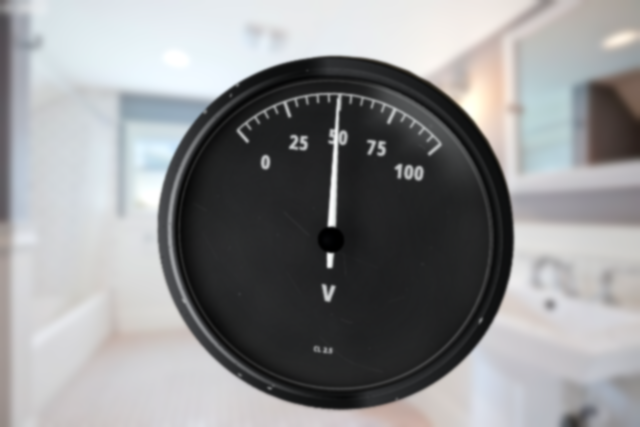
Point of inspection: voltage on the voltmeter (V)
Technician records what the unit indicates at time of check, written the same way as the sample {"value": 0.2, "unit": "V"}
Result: {"value": 50, "unit": "V"}
